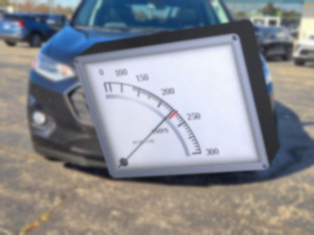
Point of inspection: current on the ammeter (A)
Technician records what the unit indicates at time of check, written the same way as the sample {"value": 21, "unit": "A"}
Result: {"value": 225, "unit": "A"}
